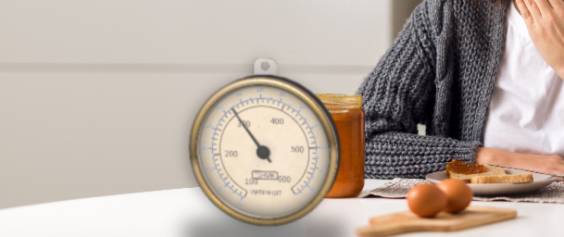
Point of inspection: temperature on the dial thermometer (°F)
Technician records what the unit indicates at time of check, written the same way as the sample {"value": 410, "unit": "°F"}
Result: {"value": 300, "unit": "°F"}
